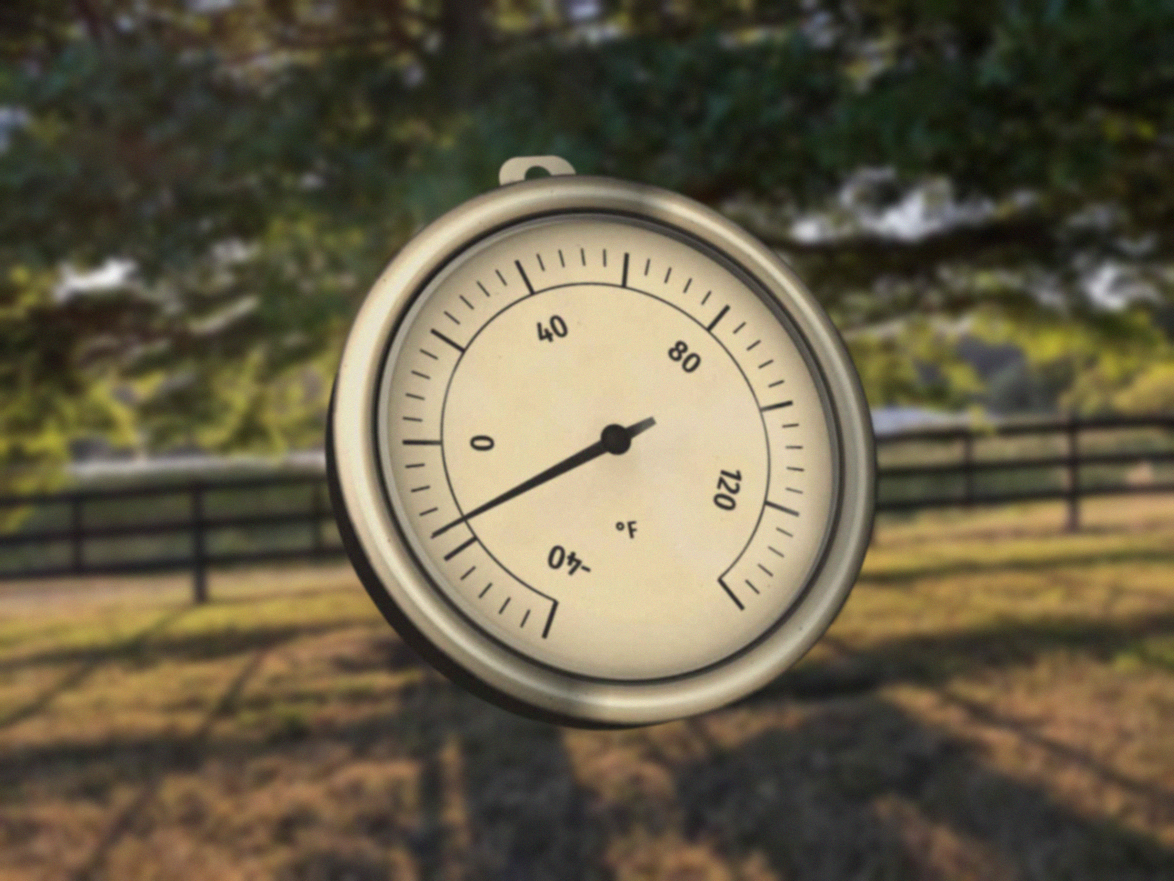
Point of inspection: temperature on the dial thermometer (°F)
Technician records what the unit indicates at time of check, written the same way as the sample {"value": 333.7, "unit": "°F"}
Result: {"value": -16, "unit": "°F"}
